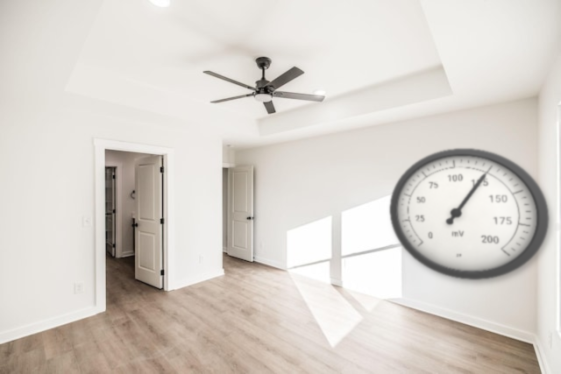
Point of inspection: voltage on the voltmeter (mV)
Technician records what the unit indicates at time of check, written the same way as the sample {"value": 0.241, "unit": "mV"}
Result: {"value": 125, "unit": "mV"}
